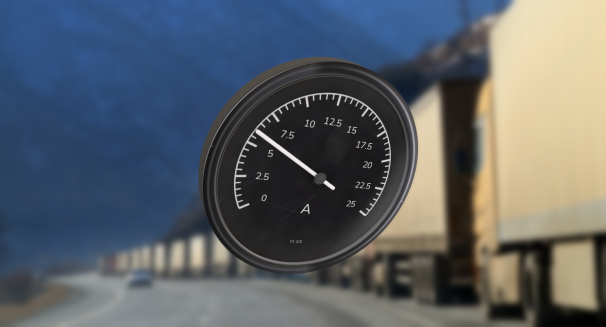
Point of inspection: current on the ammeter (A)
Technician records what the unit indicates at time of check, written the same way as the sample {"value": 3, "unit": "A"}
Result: {"value": 6, "unit": "A"}
